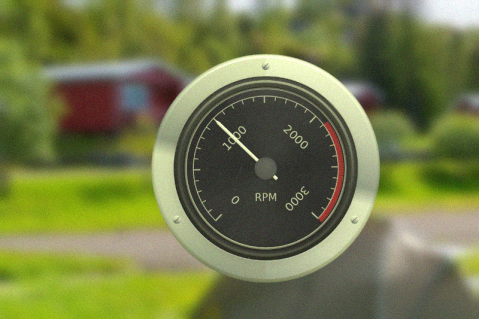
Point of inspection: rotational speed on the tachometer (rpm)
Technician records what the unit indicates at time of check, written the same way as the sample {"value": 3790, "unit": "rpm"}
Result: {"value": 1000, "unit": "rpm"}
